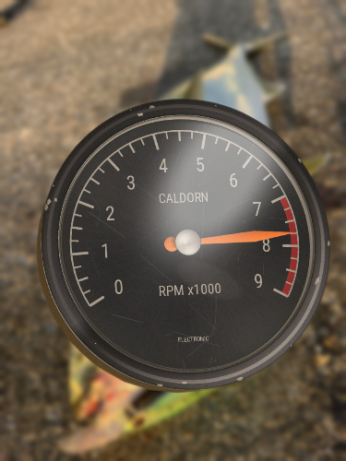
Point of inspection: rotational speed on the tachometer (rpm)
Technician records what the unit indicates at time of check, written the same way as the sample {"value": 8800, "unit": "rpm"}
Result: {"value": 7750, "unit": "rpm"}
